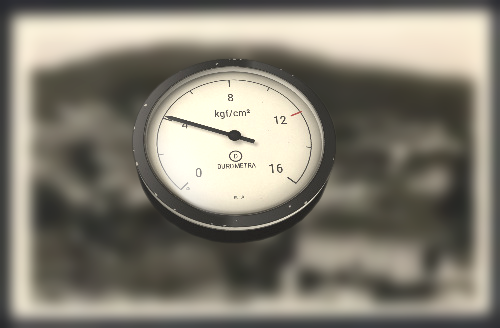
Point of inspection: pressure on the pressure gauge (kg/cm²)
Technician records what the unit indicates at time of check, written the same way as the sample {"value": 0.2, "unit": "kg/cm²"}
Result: {"value": 4, "unit": "kg/cm²"}
